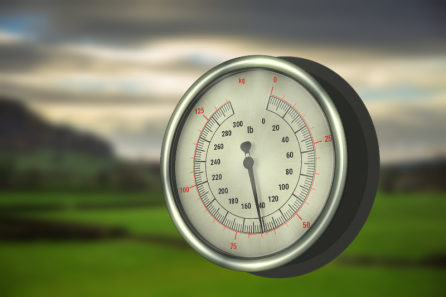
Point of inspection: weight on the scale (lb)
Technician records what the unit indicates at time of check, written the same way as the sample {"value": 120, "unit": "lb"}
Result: {"value": 140, "unit": "lb"}
